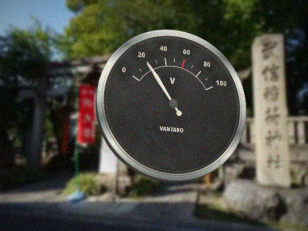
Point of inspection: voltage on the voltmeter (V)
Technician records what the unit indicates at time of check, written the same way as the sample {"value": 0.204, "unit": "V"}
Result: {"value": 20, "unit": "V"}
